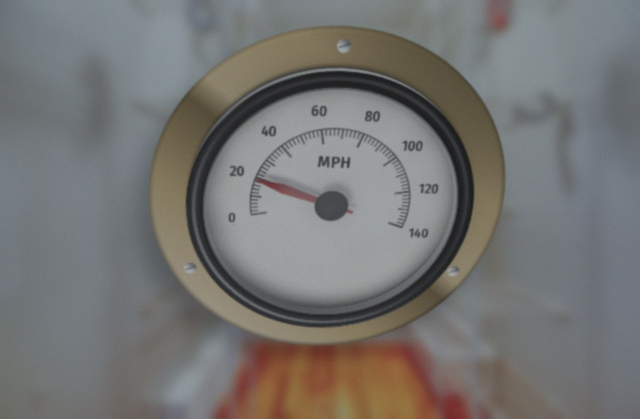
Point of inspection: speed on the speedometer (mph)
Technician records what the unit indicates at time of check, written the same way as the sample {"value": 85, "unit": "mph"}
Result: {"value": 20, "unit": "mph"}
